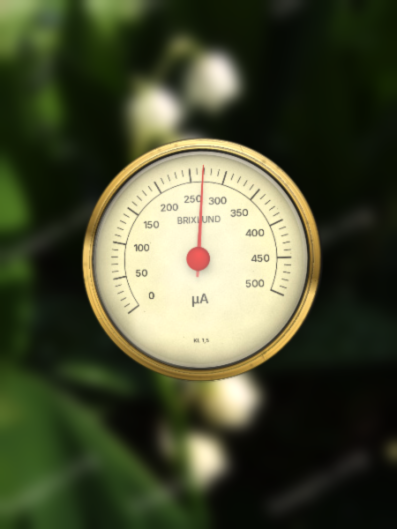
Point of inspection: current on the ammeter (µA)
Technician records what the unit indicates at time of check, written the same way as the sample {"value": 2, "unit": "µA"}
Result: {"value": 270, "unit": "µA"}
